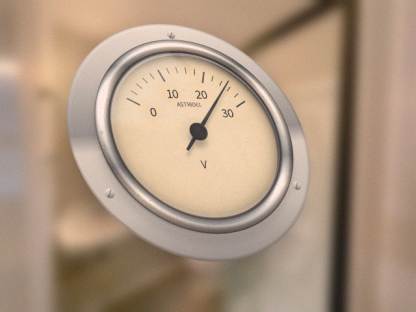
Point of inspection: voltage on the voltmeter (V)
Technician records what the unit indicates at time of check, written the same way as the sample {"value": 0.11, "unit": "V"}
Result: {"value": 25, "unit": "V"}
